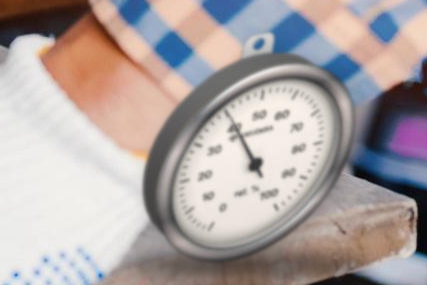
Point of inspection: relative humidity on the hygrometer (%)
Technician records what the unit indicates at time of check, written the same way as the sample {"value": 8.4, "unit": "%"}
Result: {"value": 40, "unit": "%"}
